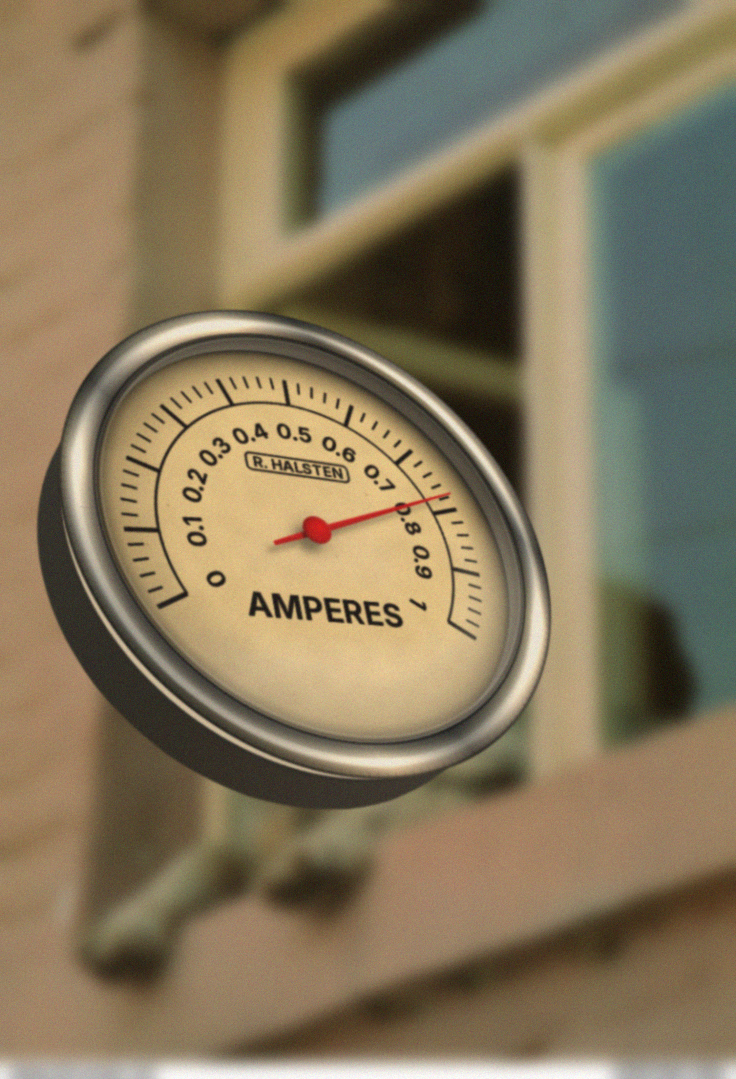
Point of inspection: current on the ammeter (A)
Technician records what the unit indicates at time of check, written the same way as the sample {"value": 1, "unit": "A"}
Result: {"value": 0.78, "unit": "A"}
